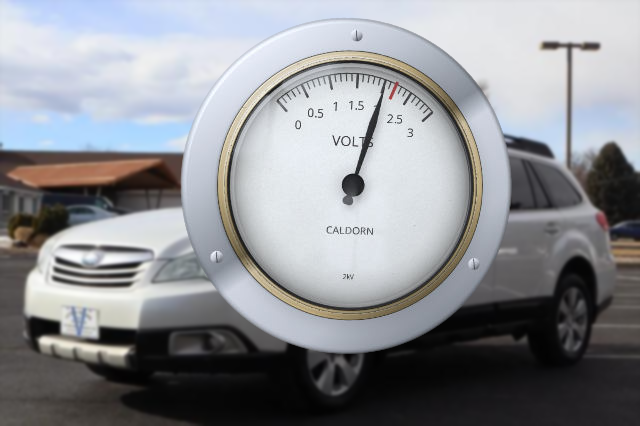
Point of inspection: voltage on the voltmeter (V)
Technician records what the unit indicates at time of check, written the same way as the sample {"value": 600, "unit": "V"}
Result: {"value": 2, "unit": "V"}
